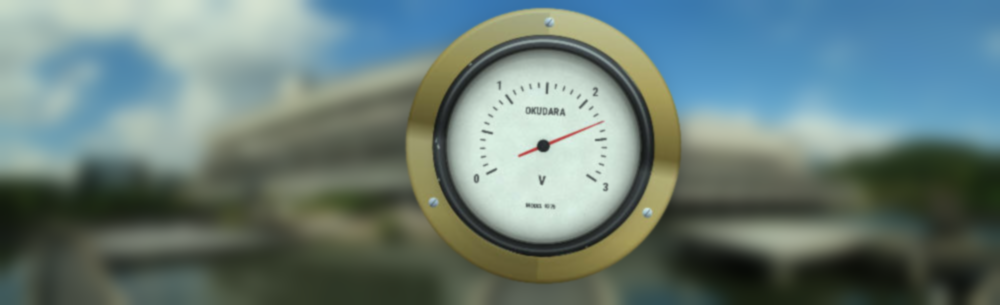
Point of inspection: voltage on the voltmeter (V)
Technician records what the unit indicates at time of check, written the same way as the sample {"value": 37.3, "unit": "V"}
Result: {"value": 2.3, "unit": "V"}
